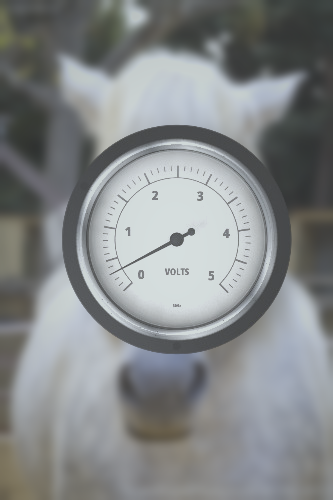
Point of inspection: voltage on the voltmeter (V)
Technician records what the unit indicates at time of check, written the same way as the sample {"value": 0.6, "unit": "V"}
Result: {"value": 0.3, "unit": "V"}
